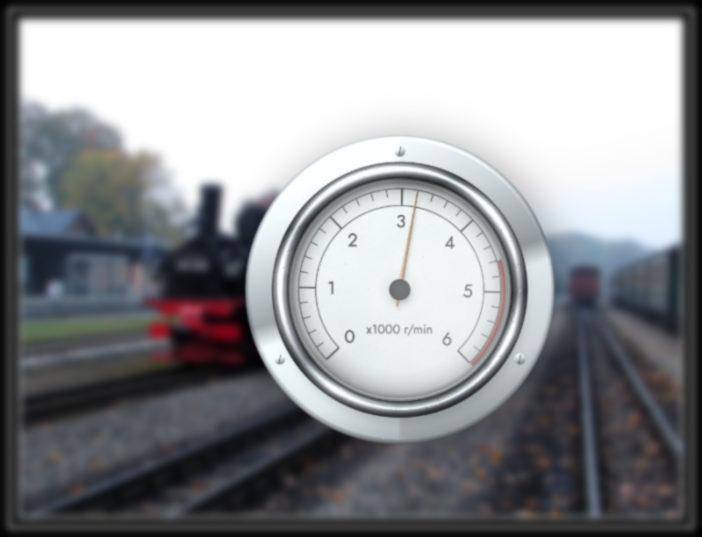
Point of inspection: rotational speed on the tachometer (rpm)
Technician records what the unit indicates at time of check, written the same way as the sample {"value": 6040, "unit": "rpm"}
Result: {"value": 3200, "unit": "rpm"}
